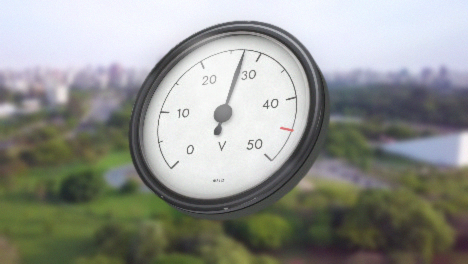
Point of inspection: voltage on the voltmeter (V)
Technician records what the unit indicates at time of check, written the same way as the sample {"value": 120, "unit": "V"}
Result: {"value": 27.5, "unit": "V"}
